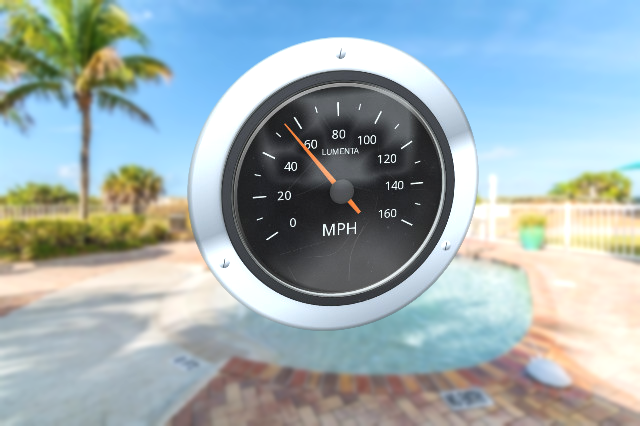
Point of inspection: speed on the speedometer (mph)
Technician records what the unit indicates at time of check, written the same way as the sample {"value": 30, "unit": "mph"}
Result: {"value": 55, "unit": "mph"}
